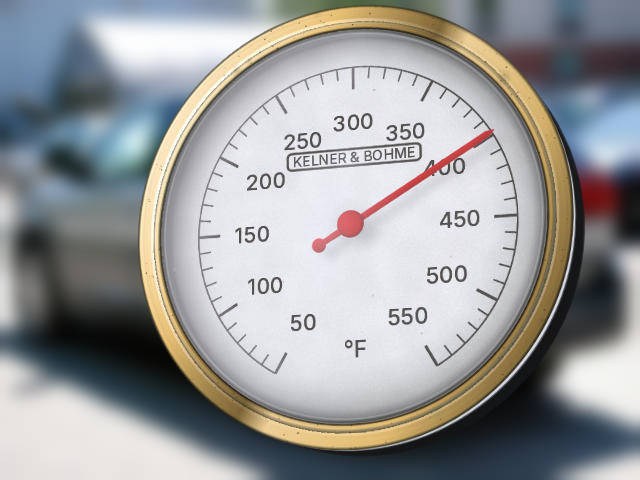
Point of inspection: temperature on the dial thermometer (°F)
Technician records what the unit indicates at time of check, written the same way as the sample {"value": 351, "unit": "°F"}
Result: {"value": 400, "unit": "°F"}
